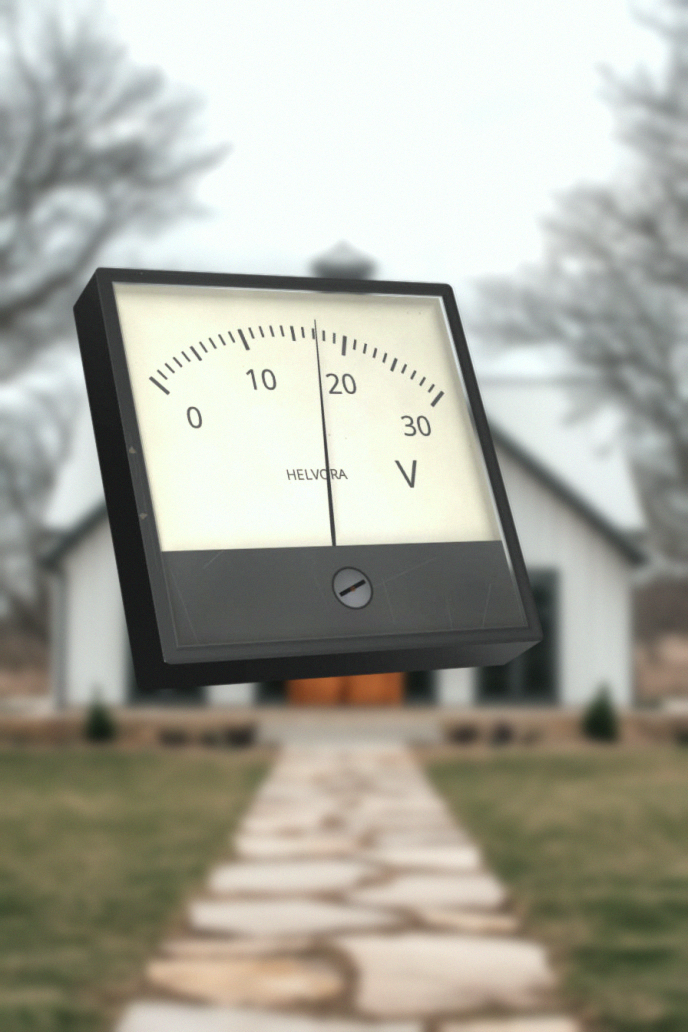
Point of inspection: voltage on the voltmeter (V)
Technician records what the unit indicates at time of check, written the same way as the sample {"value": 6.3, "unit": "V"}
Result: {"value": 17, "unit": "V"}
